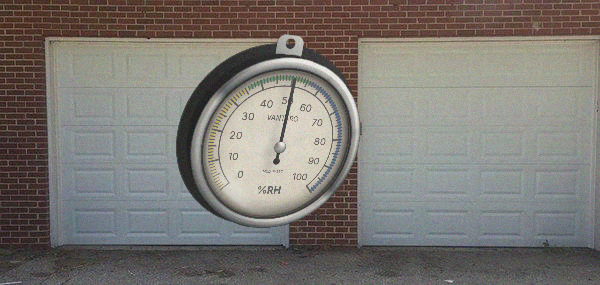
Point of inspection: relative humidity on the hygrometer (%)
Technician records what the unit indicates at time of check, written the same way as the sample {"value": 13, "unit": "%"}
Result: {"value": 50, "unit": "%"}
